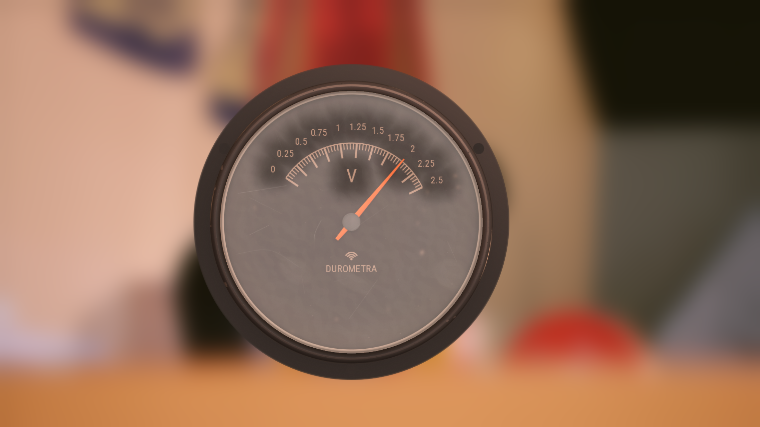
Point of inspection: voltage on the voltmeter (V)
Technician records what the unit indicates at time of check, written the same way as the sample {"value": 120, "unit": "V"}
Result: {"value": 2, "unit": "V"}
